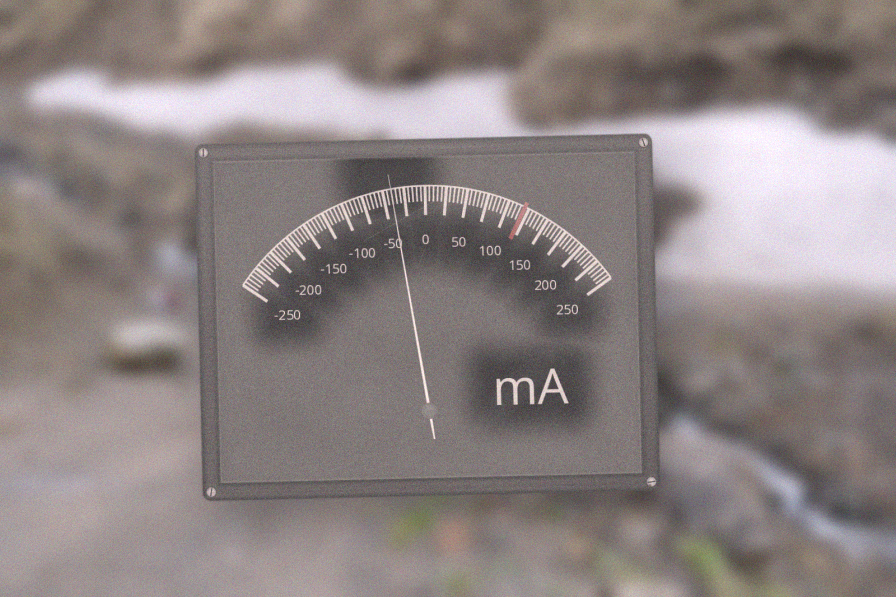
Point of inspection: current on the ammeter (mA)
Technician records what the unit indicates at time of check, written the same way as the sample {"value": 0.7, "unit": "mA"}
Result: {"value": -40, "unit": "mA"}
